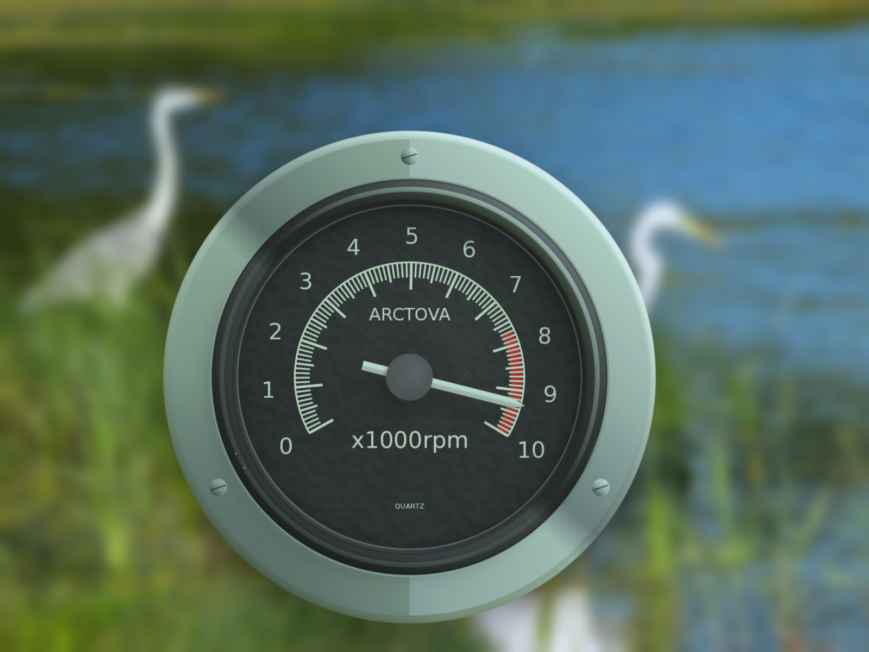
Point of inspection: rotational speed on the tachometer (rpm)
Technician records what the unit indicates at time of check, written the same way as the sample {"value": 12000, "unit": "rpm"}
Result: {"value": 9300, "unit": "rpm"}
